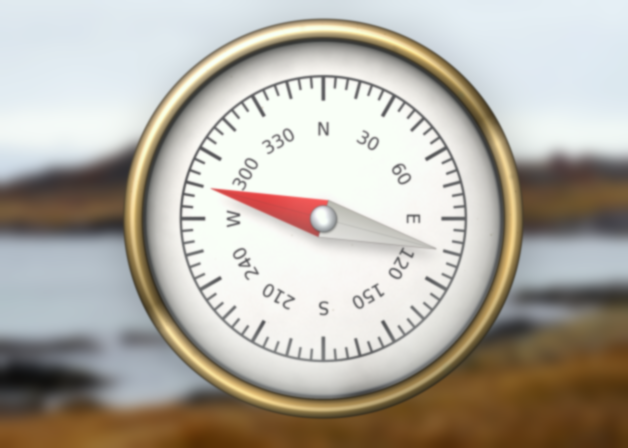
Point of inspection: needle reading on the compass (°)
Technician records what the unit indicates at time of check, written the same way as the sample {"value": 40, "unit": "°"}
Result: {"value": 285, "unit": "°"}
